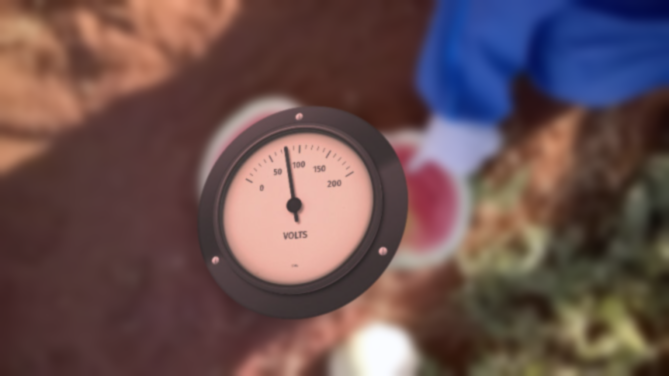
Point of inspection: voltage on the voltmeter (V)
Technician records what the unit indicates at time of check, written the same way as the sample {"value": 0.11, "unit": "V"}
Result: {"value": 80, "unit": "V"}
